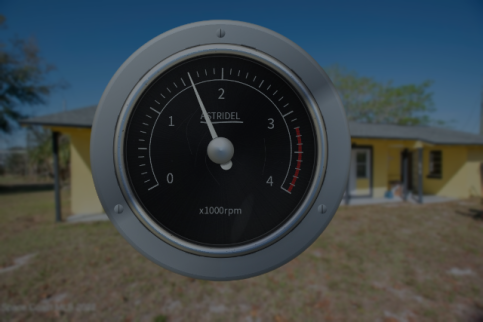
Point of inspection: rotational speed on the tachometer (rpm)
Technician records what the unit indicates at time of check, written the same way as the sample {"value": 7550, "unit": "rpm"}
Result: {"value": 1600, "unit": "rpm"}
